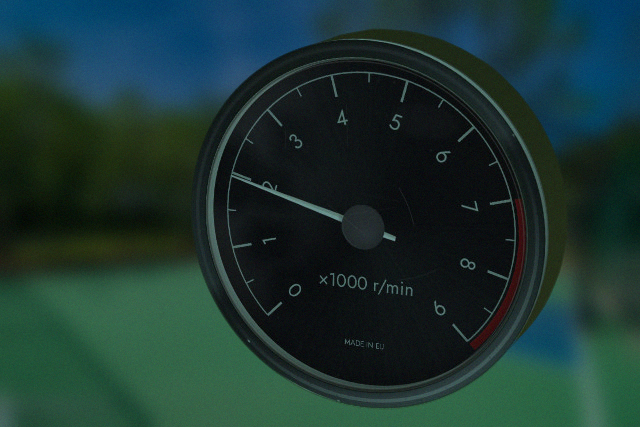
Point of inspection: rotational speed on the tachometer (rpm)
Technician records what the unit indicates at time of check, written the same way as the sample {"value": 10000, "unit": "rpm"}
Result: {"value": 2000, "unit": "rpm"}
